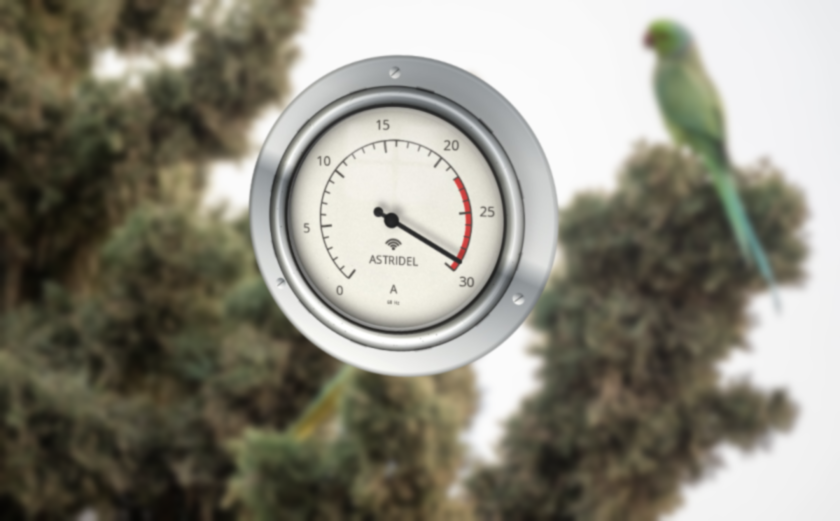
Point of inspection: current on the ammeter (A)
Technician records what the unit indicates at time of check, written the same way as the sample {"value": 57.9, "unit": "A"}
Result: {"value": 29, "unit": "A"}
